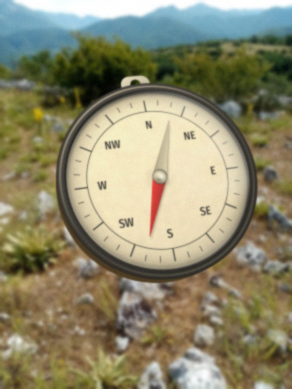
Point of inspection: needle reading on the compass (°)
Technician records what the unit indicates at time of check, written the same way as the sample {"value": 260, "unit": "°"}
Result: {"value": 200, "unit": "°"}
